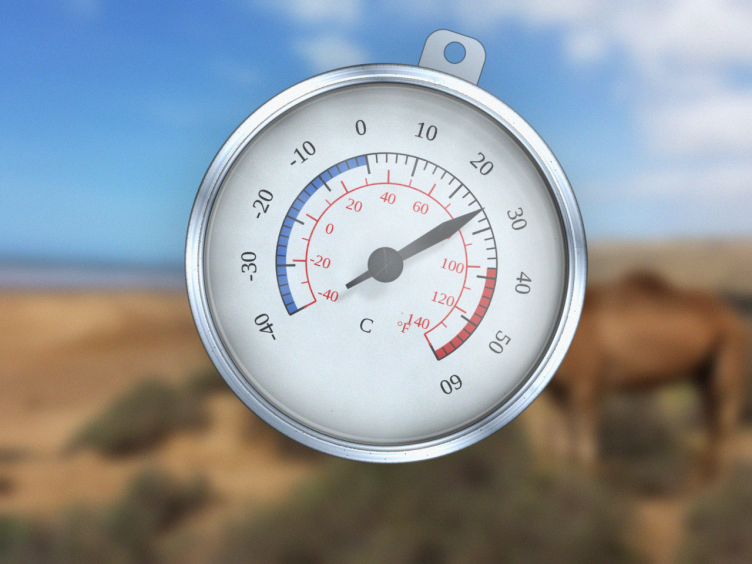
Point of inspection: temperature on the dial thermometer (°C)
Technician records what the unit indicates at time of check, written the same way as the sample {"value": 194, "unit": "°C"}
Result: {"value": 26, "unit": "°C"}
